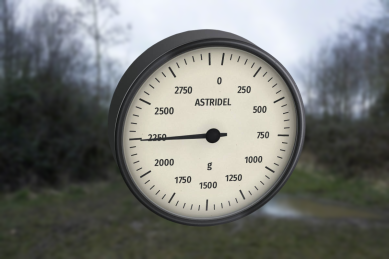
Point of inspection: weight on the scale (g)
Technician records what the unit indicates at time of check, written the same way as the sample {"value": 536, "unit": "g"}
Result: {"value": 2250, "unit": "g"}
